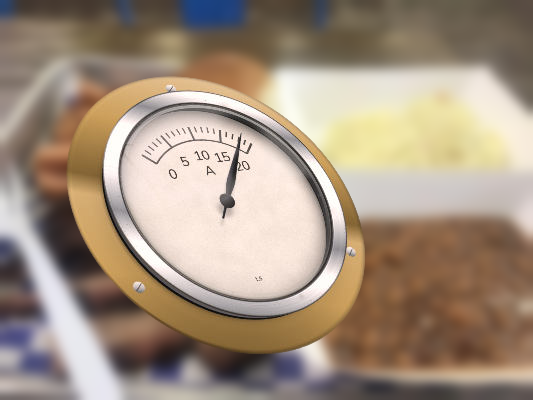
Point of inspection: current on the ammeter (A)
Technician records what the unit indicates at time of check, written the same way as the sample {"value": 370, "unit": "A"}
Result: {"value": 18, "unit": "A"}
